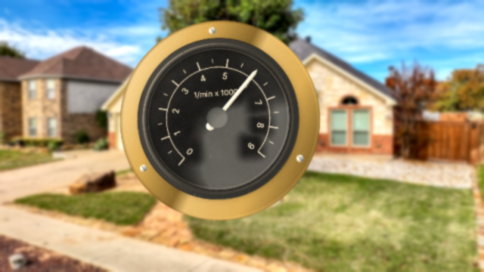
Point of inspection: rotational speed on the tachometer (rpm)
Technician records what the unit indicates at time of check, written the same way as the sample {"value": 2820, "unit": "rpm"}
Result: {"value": 6000, "unit": "rpm"}
